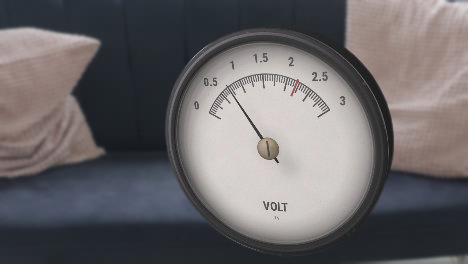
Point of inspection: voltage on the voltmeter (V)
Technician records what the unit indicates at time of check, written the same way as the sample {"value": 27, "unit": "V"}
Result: {"value": 0.75, "unit": "V"}
